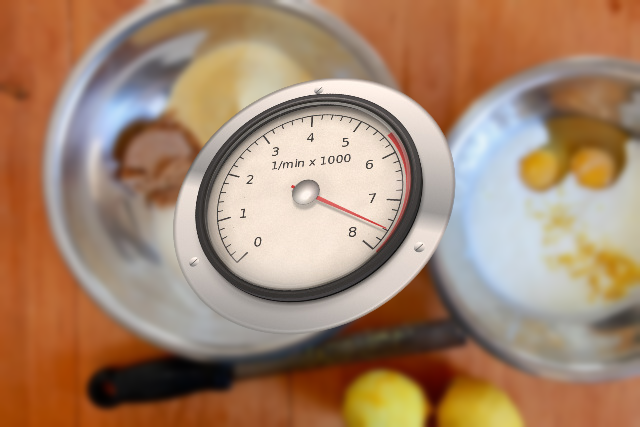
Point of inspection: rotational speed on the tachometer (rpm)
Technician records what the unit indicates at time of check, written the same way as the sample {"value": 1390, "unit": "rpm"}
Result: {"value": 7600, "unit": "rpm"}
